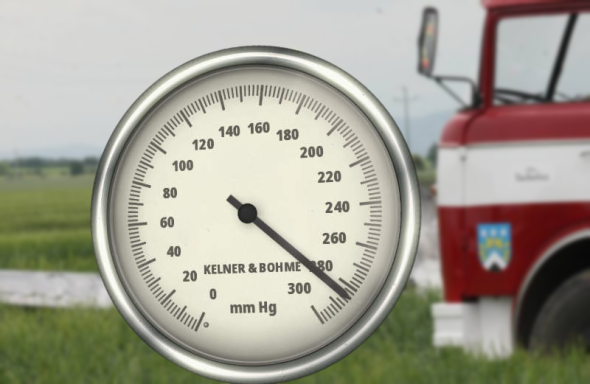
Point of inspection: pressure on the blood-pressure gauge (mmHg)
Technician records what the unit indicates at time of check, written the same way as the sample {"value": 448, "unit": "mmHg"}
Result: {"value": 284, "unit": "mmHg"}
